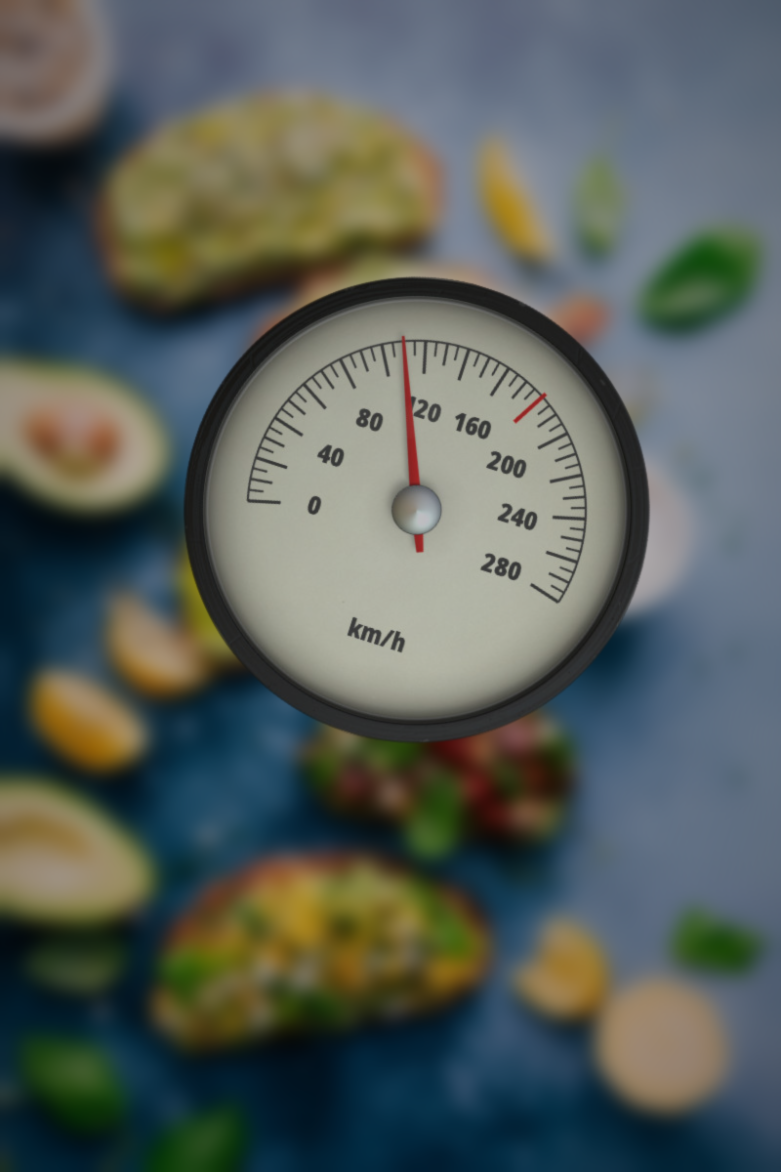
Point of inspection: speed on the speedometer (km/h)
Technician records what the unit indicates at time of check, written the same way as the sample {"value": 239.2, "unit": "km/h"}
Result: {"value": 110, "unit": "km/h"}
